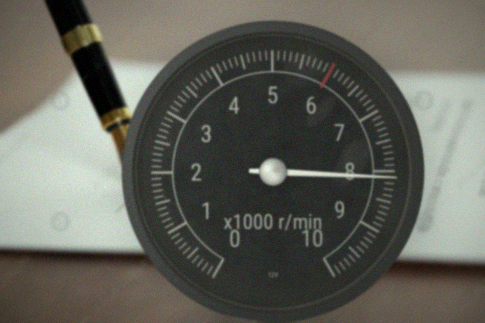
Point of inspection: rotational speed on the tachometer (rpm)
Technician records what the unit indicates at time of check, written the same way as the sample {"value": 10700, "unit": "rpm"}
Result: {"value": 8100, "unit": "rpm"}
